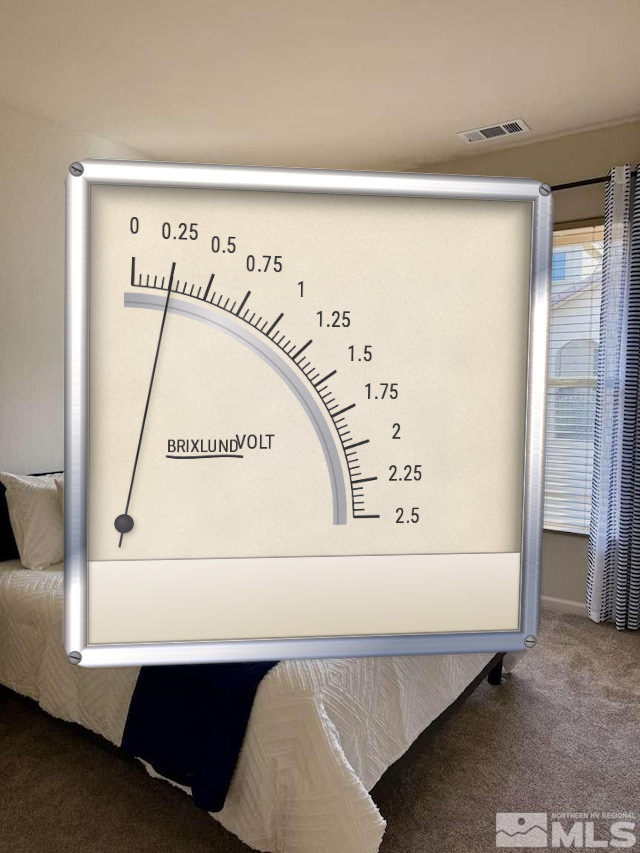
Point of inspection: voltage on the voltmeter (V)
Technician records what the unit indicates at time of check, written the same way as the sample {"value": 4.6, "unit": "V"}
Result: {"value": 0.25, "unit": "V"}
